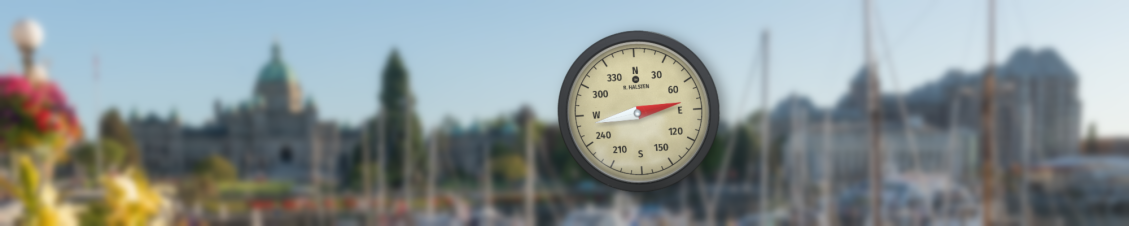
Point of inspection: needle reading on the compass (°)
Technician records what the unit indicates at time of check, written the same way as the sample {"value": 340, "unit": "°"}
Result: {"value": 80, "unit": "°"}
